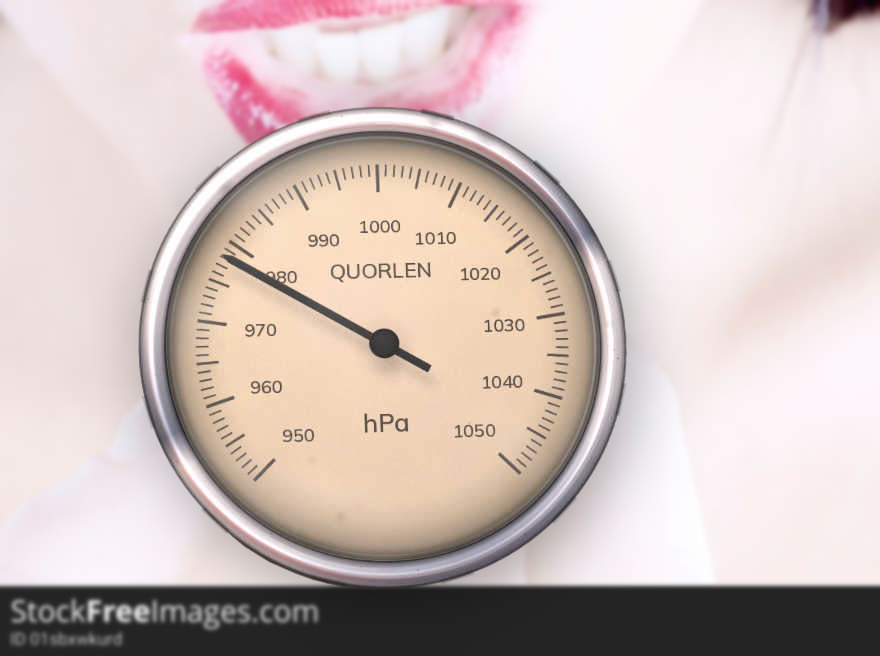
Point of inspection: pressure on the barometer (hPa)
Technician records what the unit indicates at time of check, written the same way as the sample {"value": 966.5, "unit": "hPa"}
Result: {"value": 978, "unit": "hPa"}
